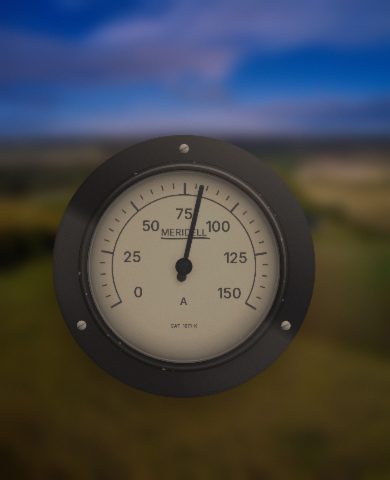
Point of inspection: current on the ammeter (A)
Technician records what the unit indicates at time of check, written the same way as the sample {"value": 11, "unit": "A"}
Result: {"value": 82.5, "unit": "A"}
